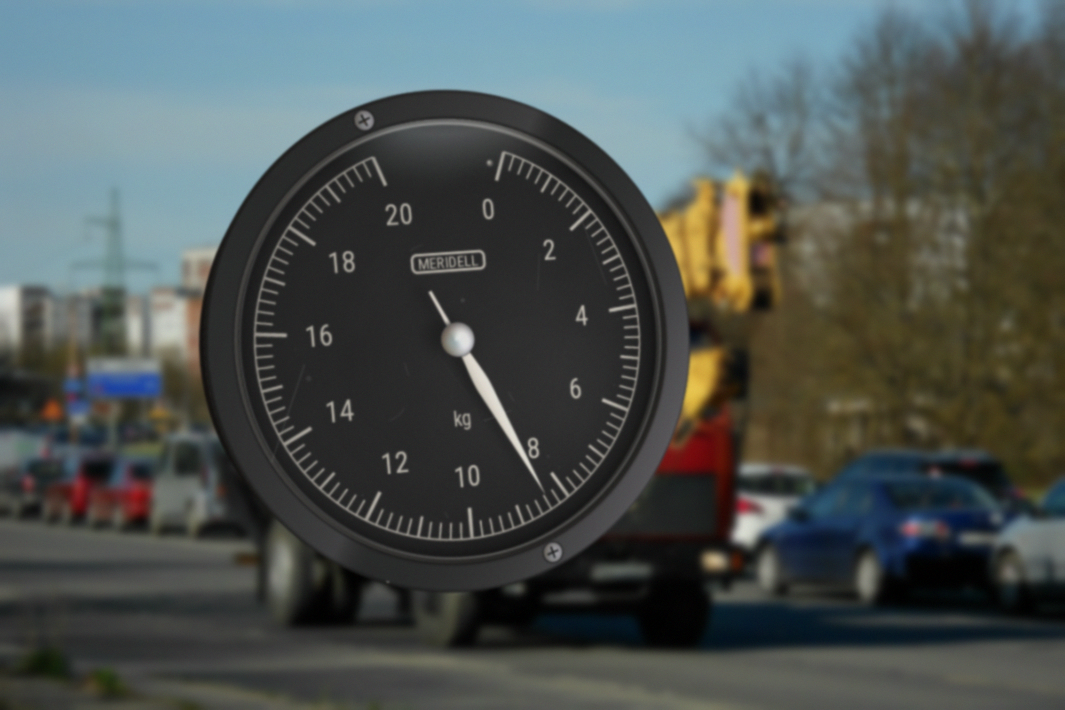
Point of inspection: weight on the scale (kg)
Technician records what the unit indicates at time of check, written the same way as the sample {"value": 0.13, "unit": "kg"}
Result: {"value": 8.4, "unit": "kg"}
